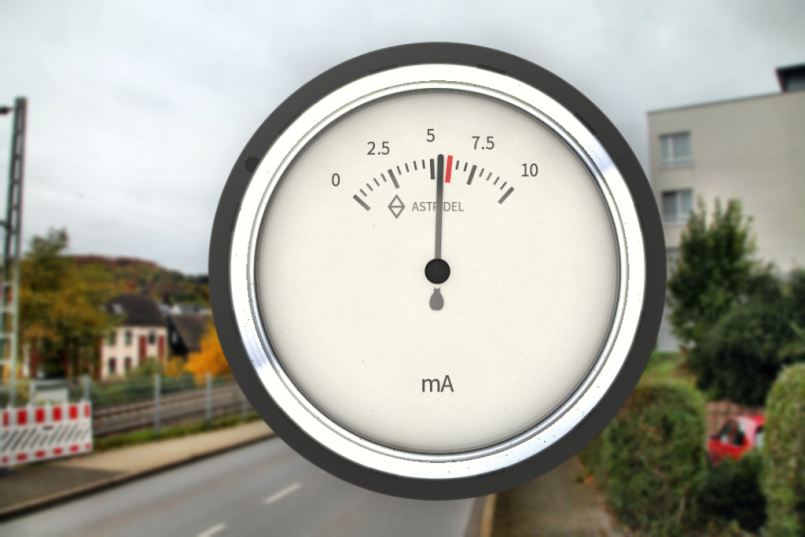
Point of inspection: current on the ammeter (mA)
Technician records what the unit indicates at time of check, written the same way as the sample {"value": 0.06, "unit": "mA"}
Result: {"value": 5.5, "unit": "mA"}
